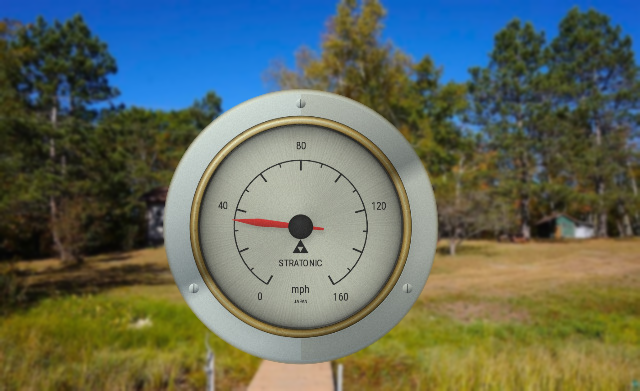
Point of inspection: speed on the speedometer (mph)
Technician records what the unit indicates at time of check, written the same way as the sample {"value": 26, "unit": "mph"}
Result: {"value": 35, "unit": "mph"}
